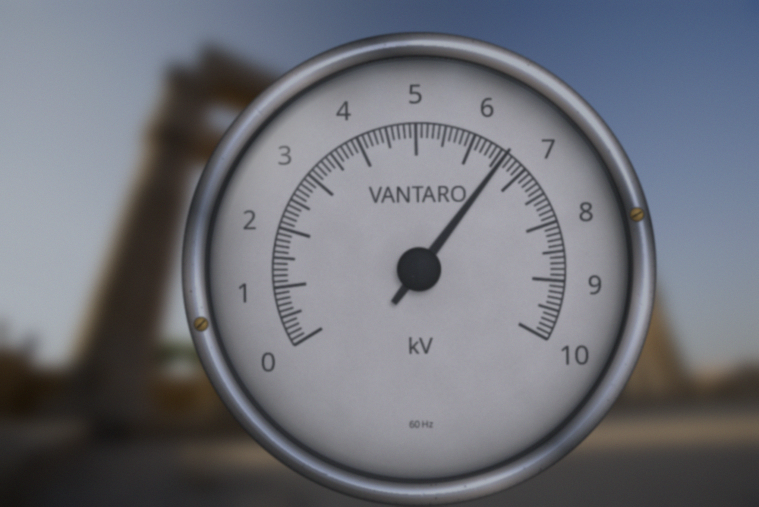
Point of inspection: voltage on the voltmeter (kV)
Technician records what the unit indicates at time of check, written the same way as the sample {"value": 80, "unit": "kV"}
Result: {"value": 6.6, "unit": "kV"}
